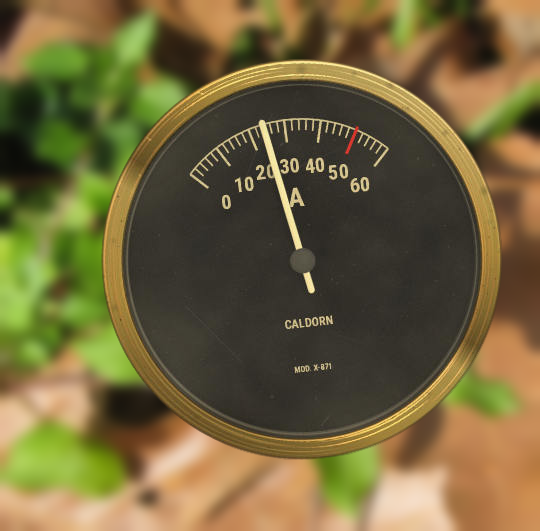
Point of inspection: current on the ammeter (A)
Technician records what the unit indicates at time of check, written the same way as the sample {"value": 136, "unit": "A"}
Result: {"value": 24, "unit": "A"}
